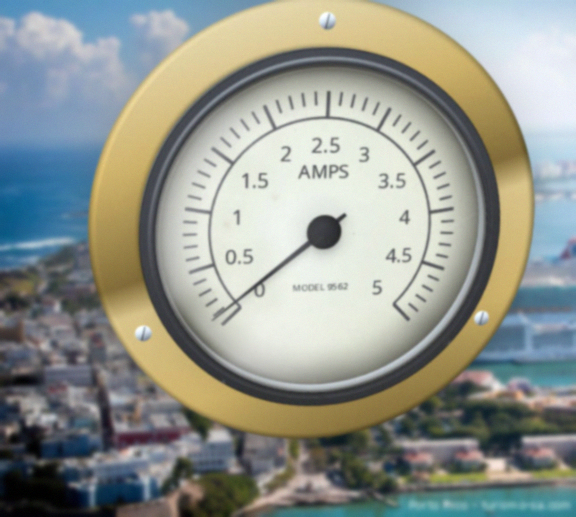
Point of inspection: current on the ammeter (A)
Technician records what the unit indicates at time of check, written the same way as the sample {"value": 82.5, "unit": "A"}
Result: {"value": 0.1, "unit": "A"}
